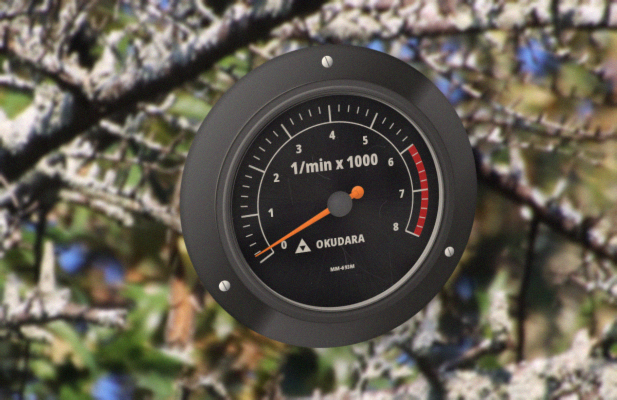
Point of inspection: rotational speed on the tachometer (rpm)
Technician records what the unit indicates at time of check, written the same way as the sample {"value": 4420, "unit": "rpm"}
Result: {"value": 200, "unit": "rpm"}
